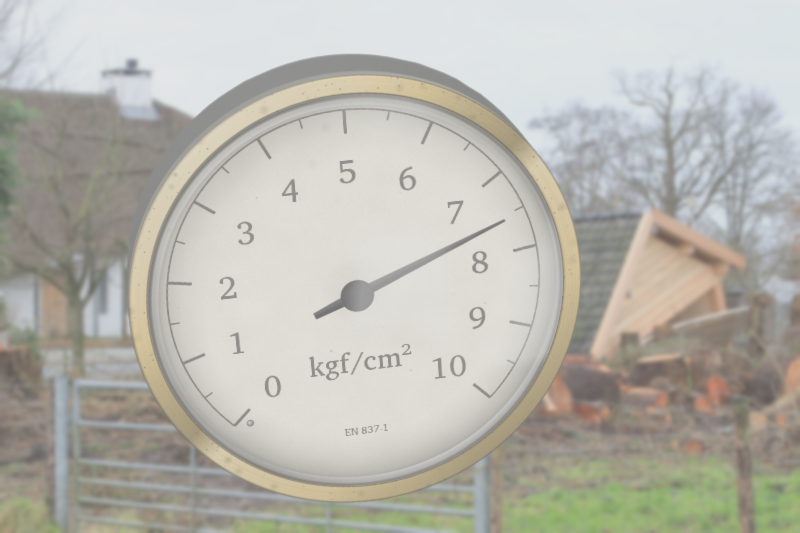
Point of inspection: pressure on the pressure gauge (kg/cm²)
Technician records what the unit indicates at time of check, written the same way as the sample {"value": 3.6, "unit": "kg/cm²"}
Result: {"value": 7.5, "unit": "kg/cm²"}
